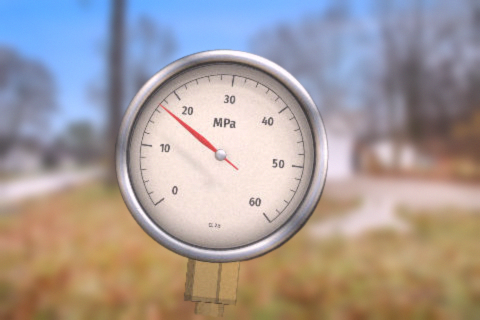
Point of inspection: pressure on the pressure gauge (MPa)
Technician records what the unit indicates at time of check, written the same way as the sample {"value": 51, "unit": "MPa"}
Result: {"value": 17, "unit": "MPa"}
